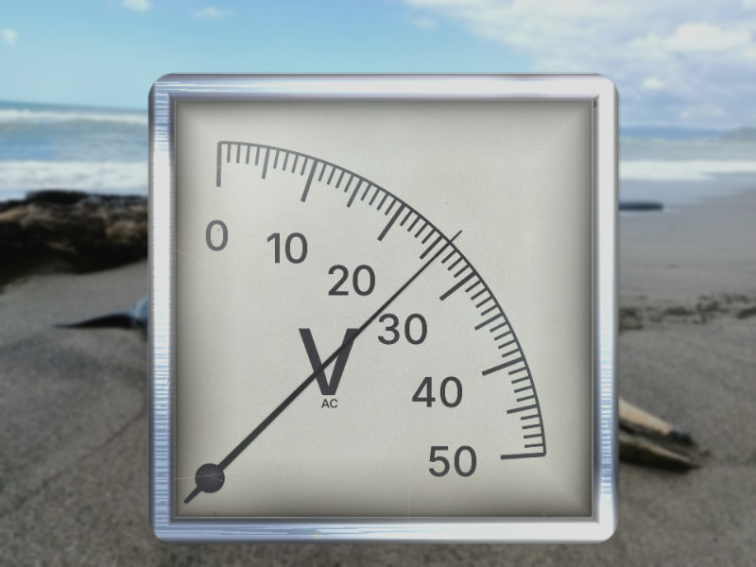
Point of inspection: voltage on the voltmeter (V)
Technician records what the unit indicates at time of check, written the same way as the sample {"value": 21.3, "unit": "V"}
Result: {"value": 26, "unit": "V"}
